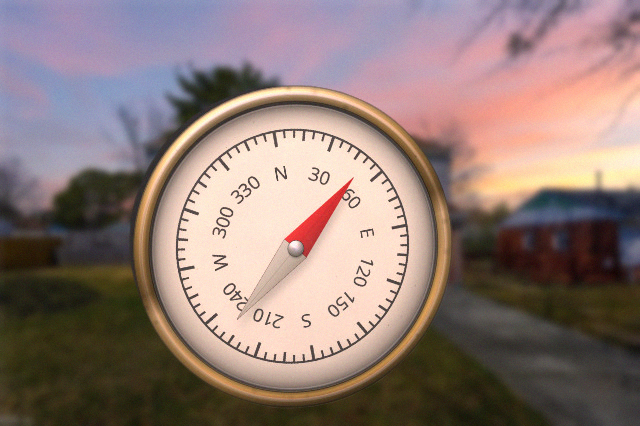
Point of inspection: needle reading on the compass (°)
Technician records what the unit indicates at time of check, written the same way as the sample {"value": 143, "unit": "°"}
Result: {"value": 50, "unit": "°"}
